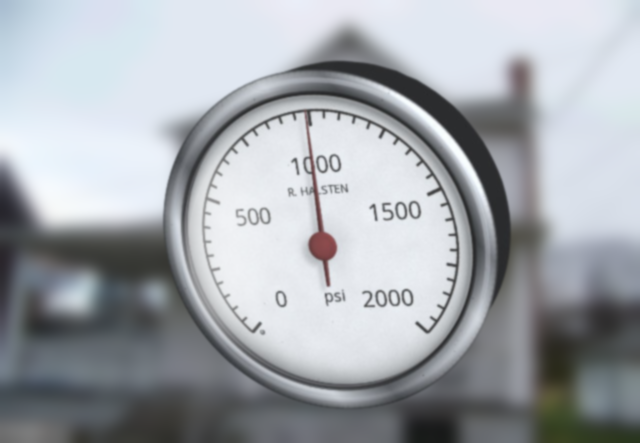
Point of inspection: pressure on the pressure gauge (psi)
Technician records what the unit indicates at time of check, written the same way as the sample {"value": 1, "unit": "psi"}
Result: {"value": 1000, "unit": "psi"}
